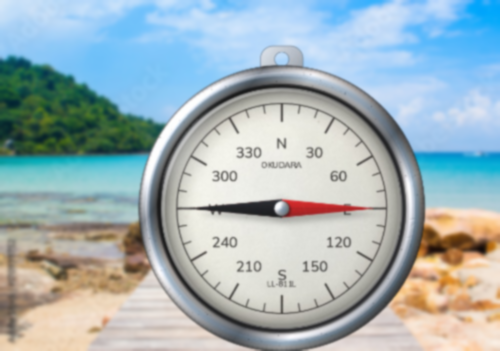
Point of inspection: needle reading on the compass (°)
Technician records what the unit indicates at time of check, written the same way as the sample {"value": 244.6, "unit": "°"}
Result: {"value": 90, "unit": "°"}
